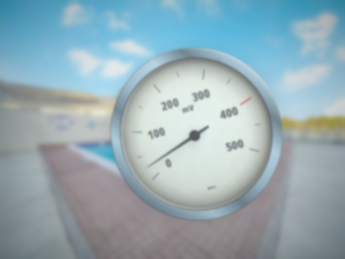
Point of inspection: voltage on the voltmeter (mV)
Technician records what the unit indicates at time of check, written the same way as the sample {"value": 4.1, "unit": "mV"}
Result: {"value": 25, "unit": "mV"}
